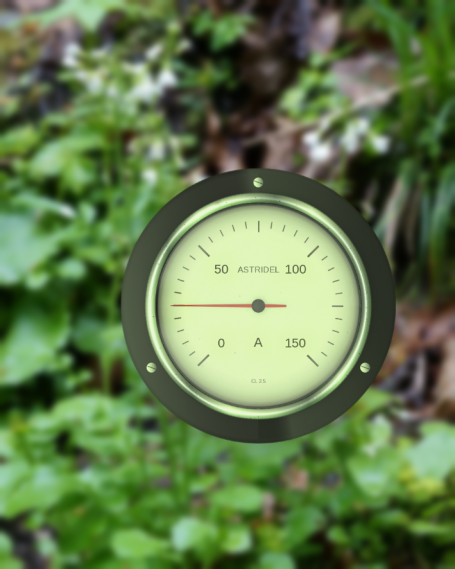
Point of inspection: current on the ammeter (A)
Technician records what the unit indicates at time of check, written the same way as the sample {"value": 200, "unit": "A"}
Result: {"value": 25, "unit": "A"}
